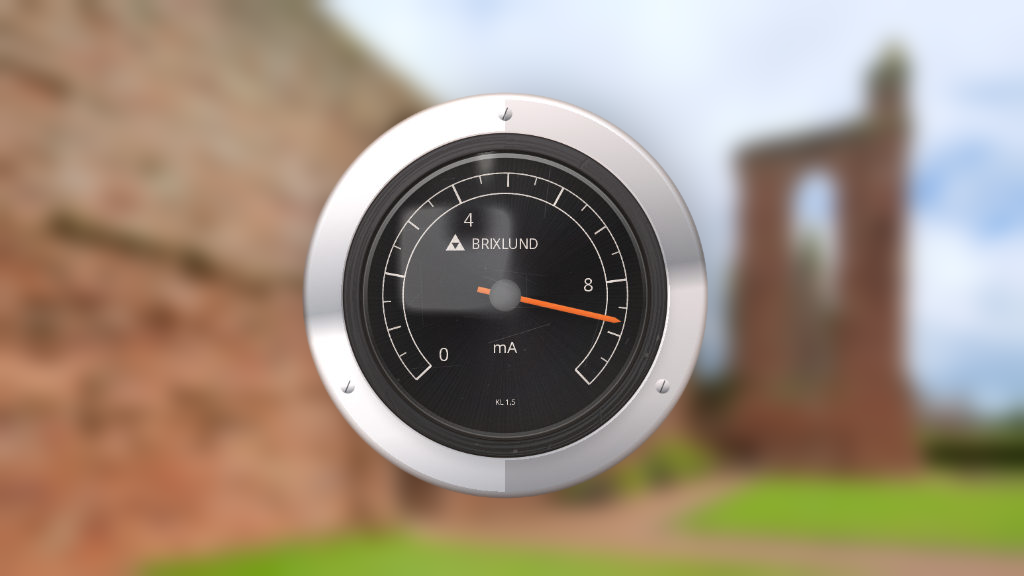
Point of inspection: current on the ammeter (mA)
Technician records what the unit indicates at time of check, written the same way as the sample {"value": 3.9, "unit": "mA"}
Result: {"value": 8.75, "unit": "mA"}
